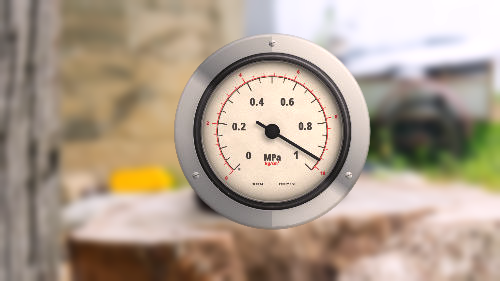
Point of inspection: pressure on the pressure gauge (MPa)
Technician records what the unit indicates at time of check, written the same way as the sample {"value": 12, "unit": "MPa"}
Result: {"value": 0.95, "unit": "MPa"}
